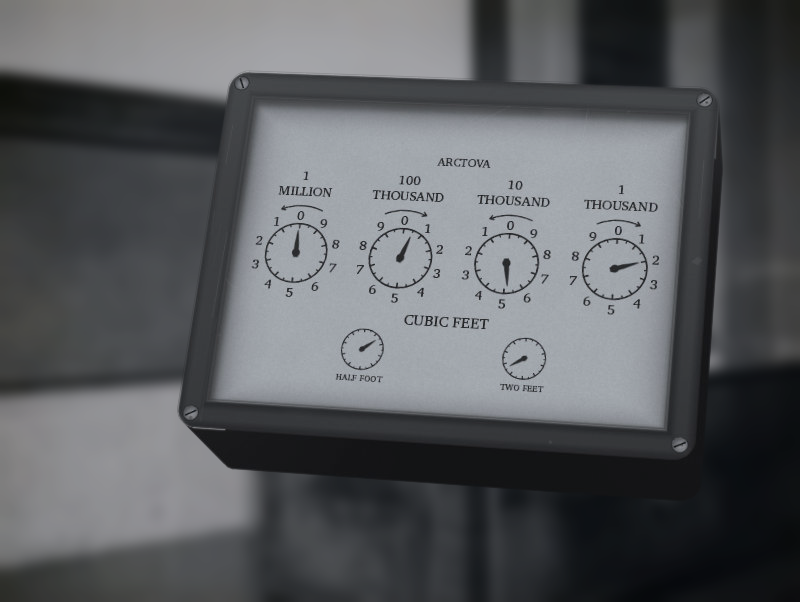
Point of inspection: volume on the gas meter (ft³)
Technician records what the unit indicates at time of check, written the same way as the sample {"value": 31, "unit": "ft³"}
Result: {"value": 5200, "unit": "ft³"}
